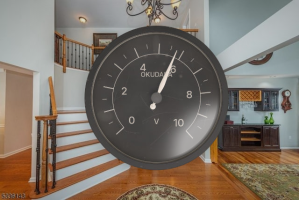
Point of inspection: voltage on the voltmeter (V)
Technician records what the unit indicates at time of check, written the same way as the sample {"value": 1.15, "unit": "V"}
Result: {"value": 5.75, "unit": "V"}
